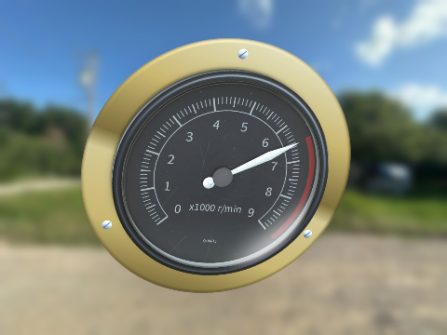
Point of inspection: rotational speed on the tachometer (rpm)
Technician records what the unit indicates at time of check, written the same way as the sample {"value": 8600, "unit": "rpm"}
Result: {"value": 6500, "unit": "rpm"}
